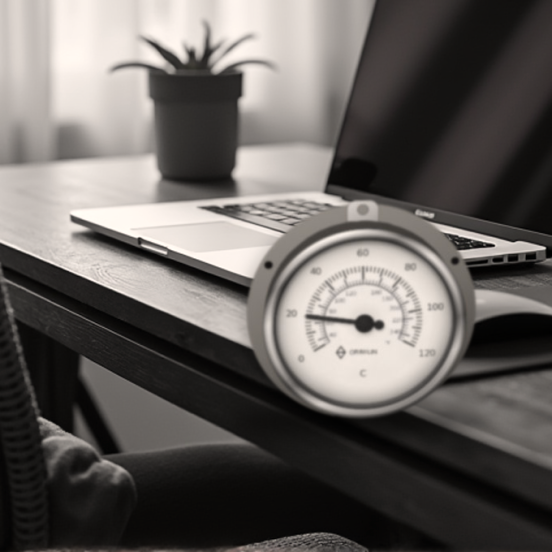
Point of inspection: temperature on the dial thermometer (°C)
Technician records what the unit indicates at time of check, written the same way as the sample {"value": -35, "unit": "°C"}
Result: {"value": 20, "unit": "°C"}
